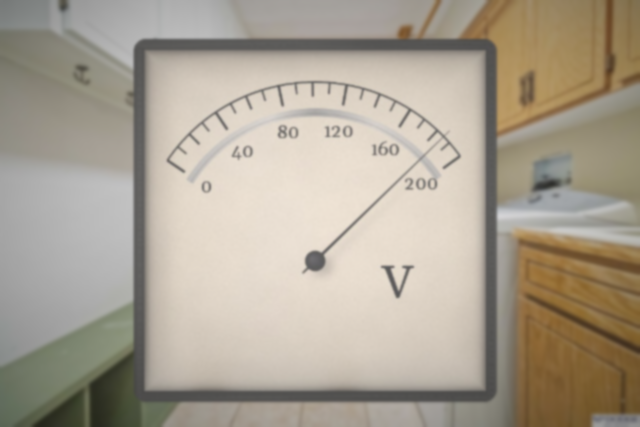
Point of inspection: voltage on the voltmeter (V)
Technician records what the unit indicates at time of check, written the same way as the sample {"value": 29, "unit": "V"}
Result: {"value": 185, "unit": "V"}
